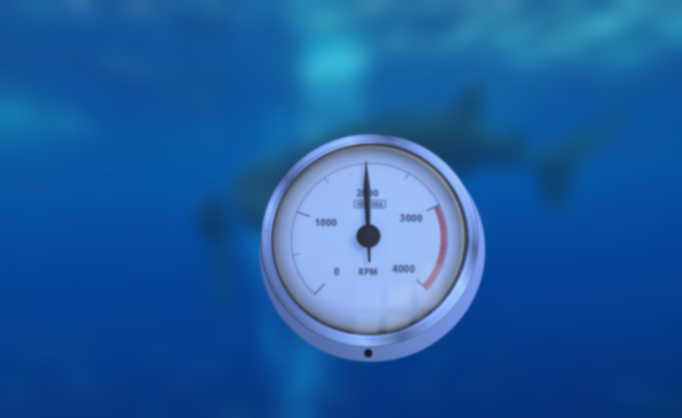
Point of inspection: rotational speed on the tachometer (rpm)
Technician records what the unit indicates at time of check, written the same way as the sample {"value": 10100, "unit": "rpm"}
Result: {"value": 2000, "unit": "rpm"}
